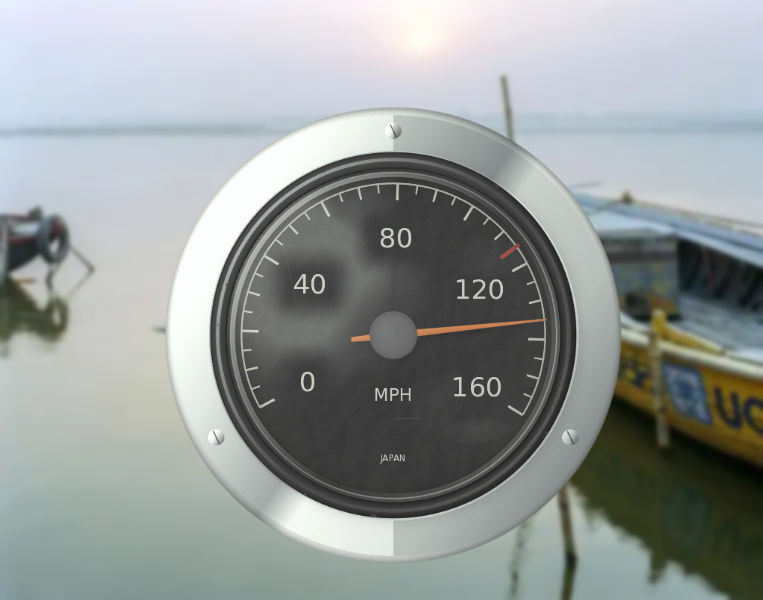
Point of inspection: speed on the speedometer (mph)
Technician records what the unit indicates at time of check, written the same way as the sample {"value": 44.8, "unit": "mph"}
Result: {"value": 135, "unit": "mph"}
